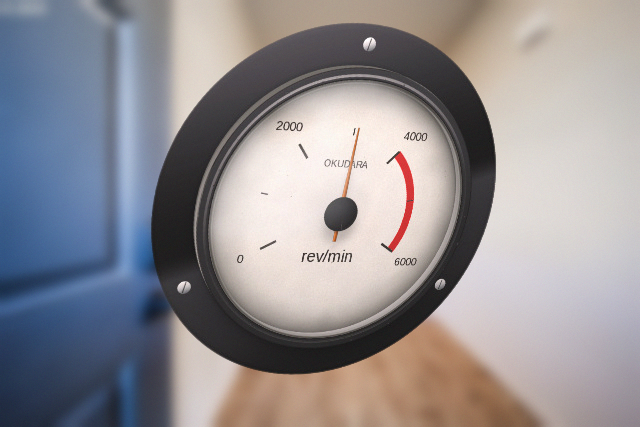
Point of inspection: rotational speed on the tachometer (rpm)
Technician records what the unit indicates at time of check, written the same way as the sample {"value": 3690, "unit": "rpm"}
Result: {"value": 3000, "unit": "rpm"}
